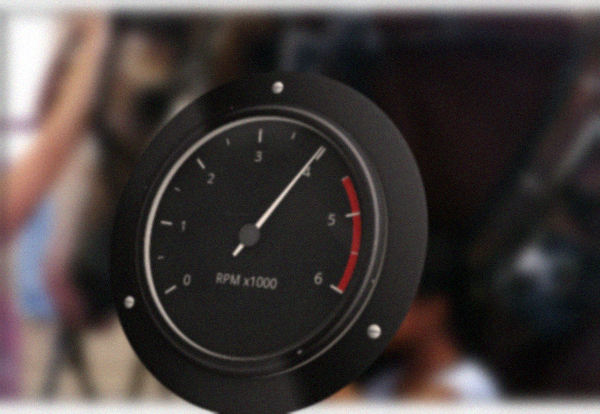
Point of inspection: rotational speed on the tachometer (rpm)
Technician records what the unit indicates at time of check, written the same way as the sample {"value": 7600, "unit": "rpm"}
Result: {"value": 4000, "unit": "rpm"}
